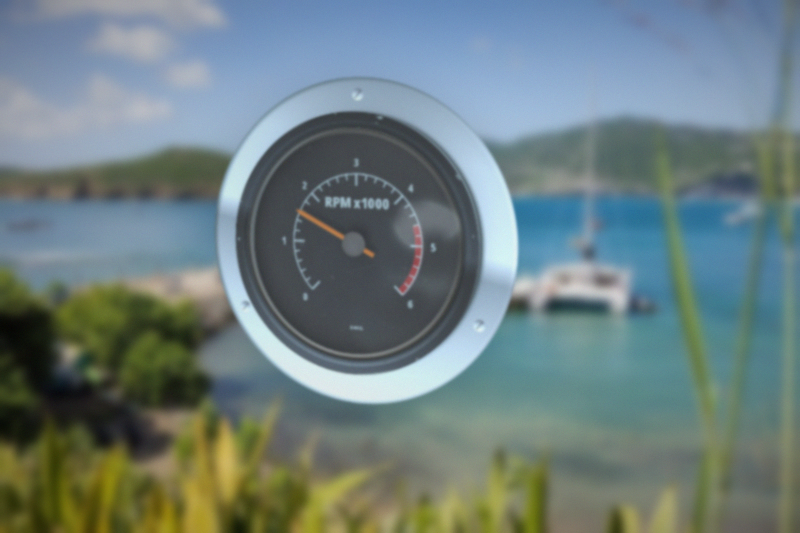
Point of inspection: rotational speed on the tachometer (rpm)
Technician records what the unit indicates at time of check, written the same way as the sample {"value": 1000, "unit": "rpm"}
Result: {"value": 1600, "unit": "rpm"}
